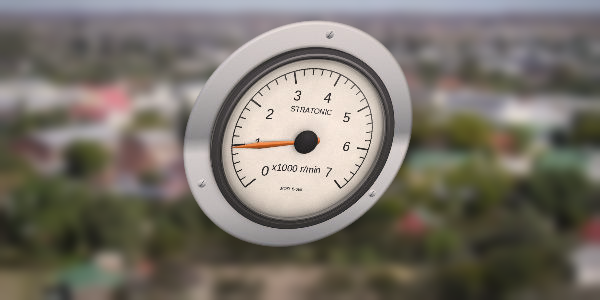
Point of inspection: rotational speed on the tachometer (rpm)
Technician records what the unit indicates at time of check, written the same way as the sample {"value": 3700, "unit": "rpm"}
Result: {"value": 1000, "unit": "rpm"}
